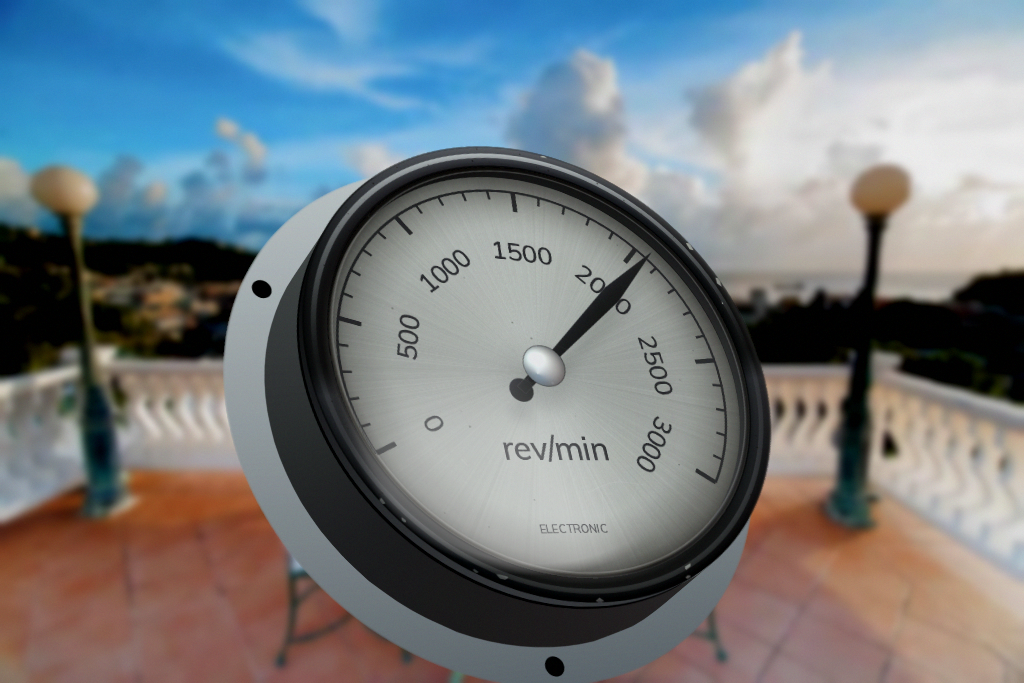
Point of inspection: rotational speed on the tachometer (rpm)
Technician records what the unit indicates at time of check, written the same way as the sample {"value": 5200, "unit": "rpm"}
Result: {"value": 2050, "unit": "rpm"}
